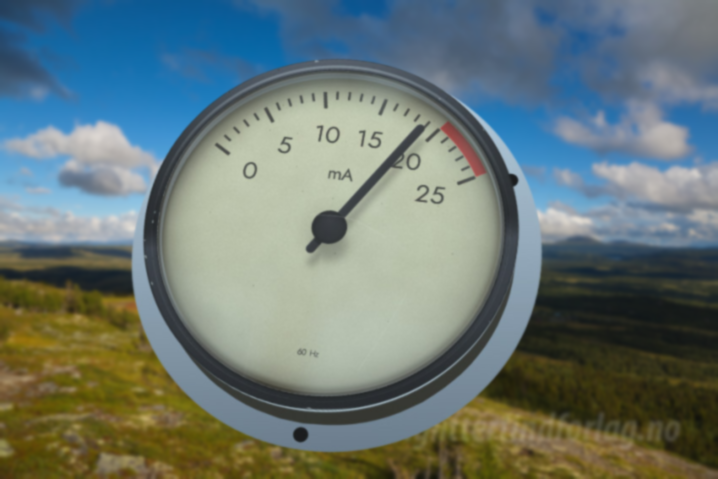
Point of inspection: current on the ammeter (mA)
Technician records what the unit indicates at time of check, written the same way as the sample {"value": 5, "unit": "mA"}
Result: {"value": 19, "unit": "mA"}
